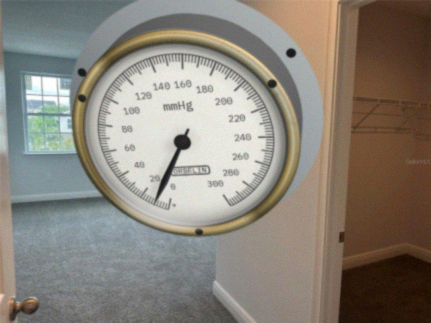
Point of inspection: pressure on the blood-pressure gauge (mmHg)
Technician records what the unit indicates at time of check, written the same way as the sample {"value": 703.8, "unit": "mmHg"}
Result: {"value": 10, "unit": "mmHg"}
